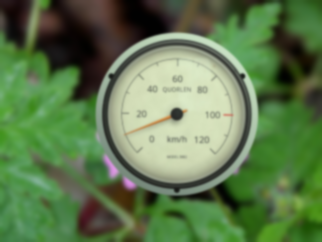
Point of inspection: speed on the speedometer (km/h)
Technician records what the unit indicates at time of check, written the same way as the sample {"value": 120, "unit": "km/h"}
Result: {"value": 10, "unit": "km/h"}
